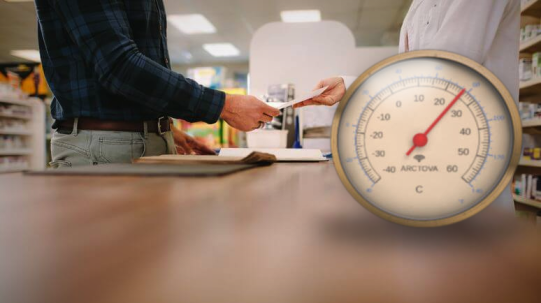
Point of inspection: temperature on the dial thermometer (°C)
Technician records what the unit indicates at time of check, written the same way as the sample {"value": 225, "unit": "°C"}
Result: {"value": 25, "unit": "°C"}
